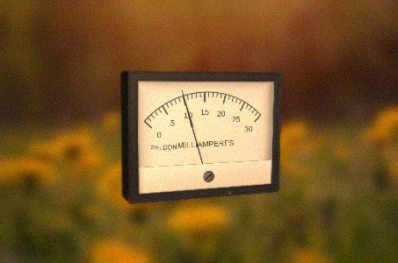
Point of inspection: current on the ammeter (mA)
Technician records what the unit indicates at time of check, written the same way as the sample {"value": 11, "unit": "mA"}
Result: {"value": 10, "unit": "mA"}
